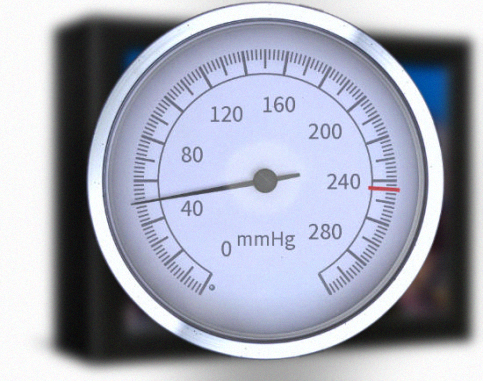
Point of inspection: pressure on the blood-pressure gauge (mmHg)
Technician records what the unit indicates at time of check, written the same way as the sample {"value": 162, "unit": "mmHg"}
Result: {"value": 50, "unit": "mmHg"}
